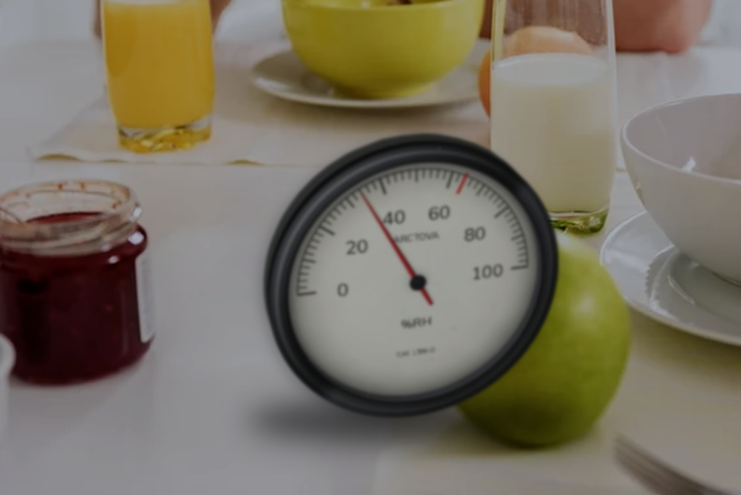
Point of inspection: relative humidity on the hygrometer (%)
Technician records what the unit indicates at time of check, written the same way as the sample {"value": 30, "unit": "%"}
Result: {"value": 34, "unit": "%"}
